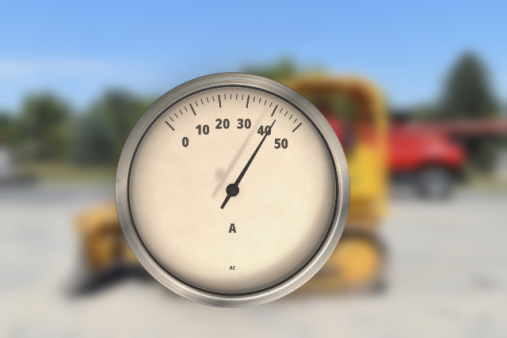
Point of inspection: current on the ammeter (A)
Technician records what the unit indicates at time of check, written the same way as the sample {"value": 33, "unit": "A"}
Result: {"value": 42, "unit": "A"}
